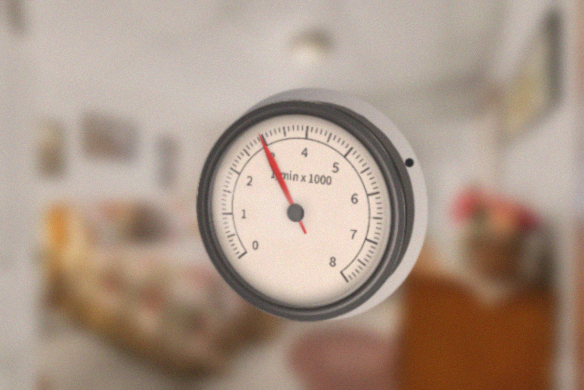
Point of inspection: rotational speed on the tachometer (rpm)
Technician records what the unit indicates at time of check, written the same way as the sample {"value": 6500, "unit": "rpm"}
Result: {"value": 3000, "unit": "rpm"}
